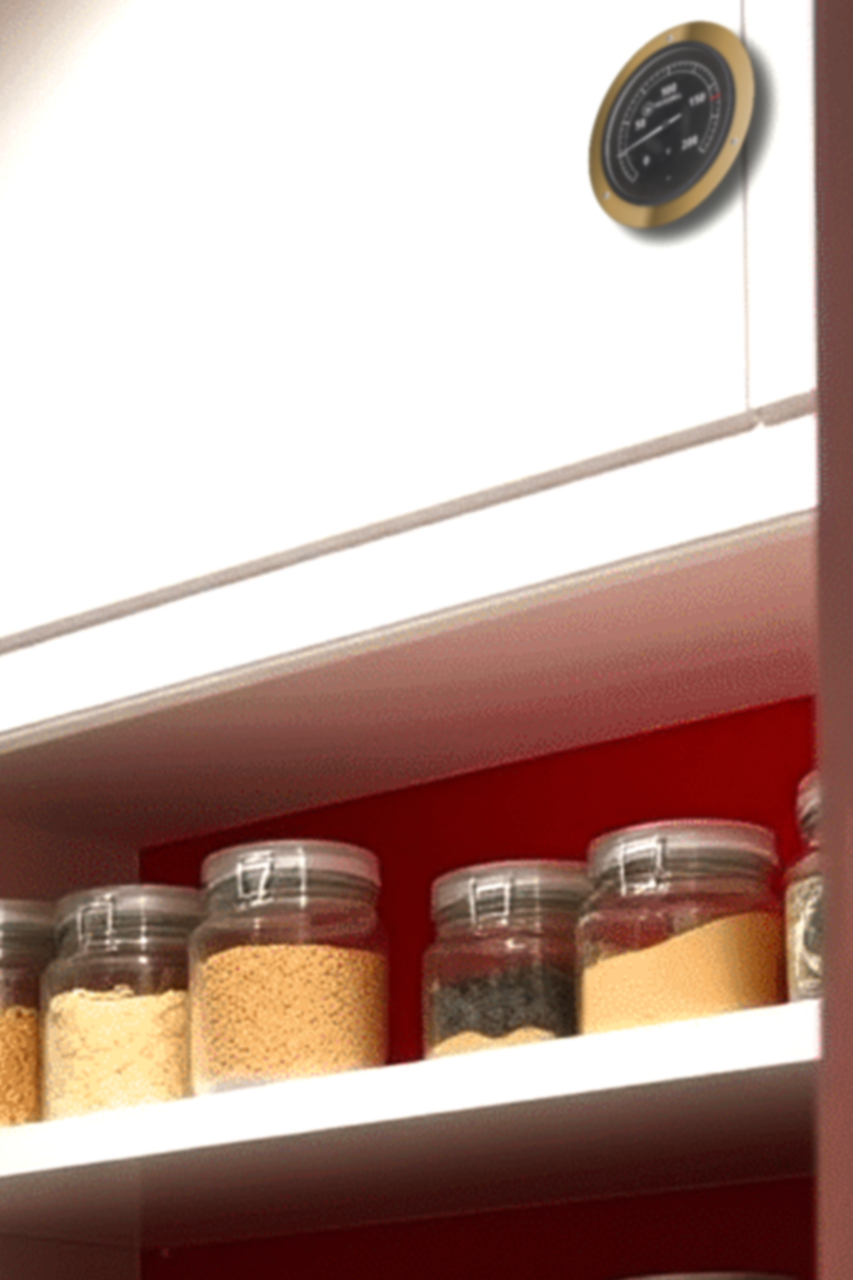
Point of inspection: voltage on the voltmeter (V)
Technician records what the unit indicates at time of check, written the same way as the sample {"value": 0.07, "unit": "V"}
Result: {"value": 25, "unit": "V"}
